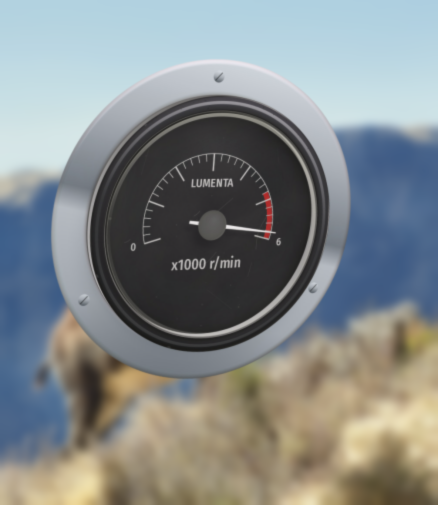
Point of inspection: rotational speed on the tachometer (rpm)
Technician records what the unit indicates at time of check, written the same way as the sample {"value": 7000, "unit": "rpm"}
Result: {"value": 5800, "unit": "rpm"}
